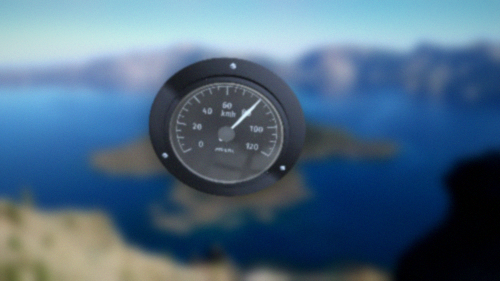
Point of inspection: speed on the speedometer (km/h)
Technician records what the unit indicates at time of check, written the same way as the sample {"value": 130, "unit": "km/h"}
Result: {"value": 80, "unit": "km/h"}
